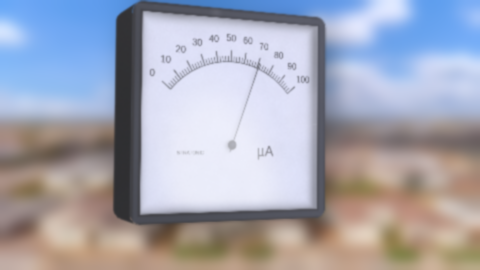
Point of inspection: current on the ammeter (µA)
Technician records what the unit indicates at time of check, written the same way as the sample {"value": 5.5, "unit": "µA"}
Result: {"value": 70, "unit": "µA"}
